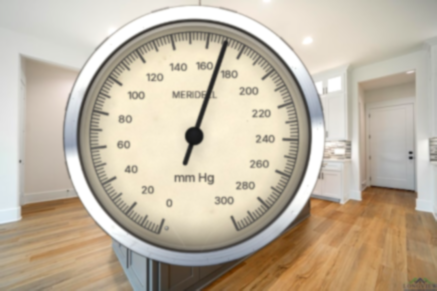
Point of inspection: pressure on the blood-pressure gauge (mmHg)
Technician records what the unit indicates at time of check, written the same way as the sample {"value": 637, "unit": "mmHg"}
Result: {"value": 170, "unit": "mmHg"}
